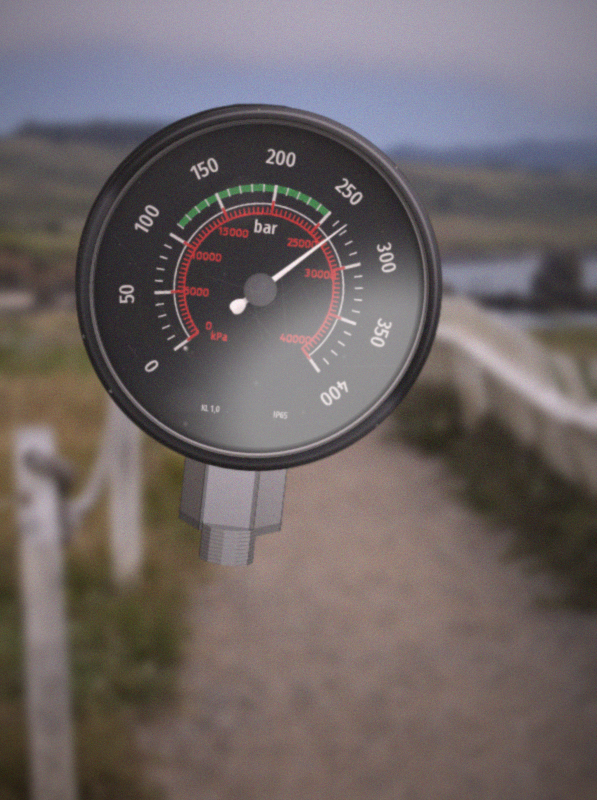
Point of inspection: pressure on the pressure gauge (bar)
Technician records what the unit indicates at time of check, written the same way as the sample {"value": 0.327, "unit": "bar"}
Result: {"value": 265, "unit": "bar"}
